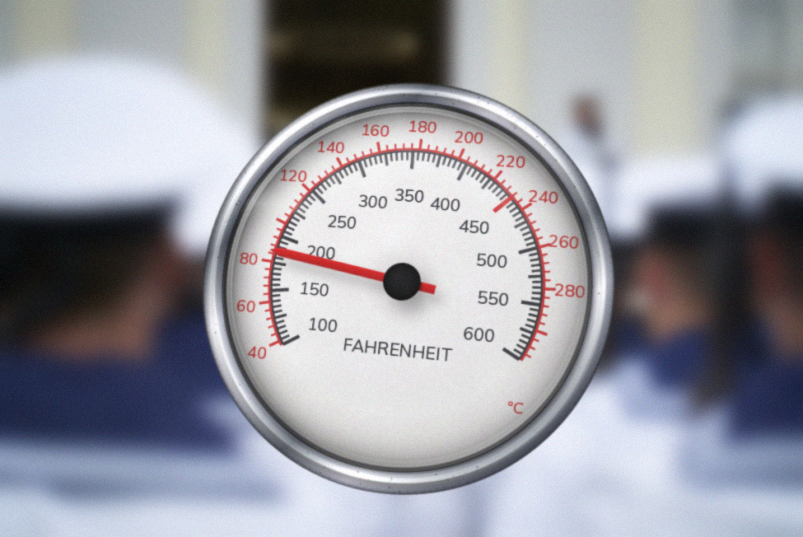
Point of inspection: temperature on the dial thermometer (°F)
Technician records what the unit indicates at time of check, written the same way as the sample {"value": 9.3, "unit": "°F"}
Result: {"value": 185, "unit": "°F"}
